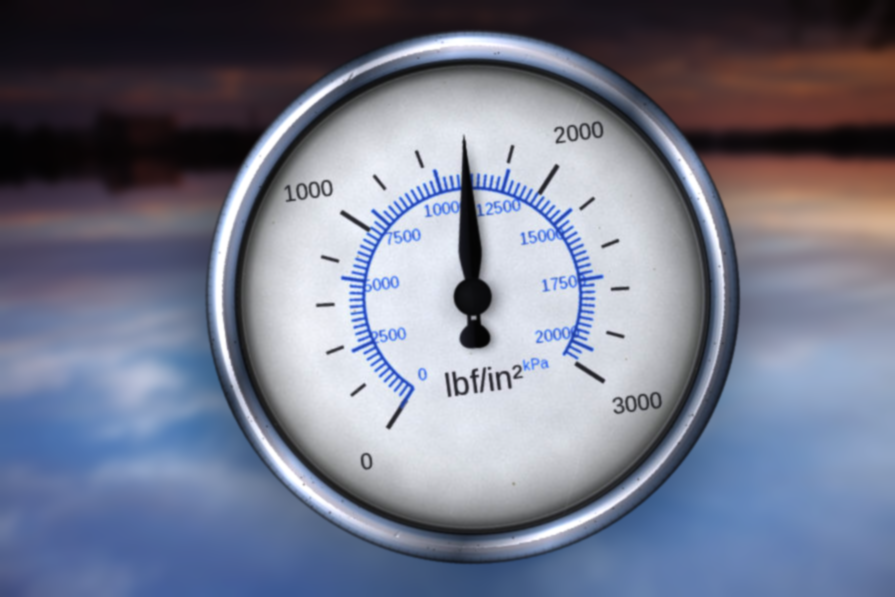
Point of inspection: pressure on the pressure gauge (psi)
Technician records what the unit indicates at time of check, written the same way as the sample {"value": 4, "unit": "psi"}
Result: {"value": 1600, "unit": "psi"}
